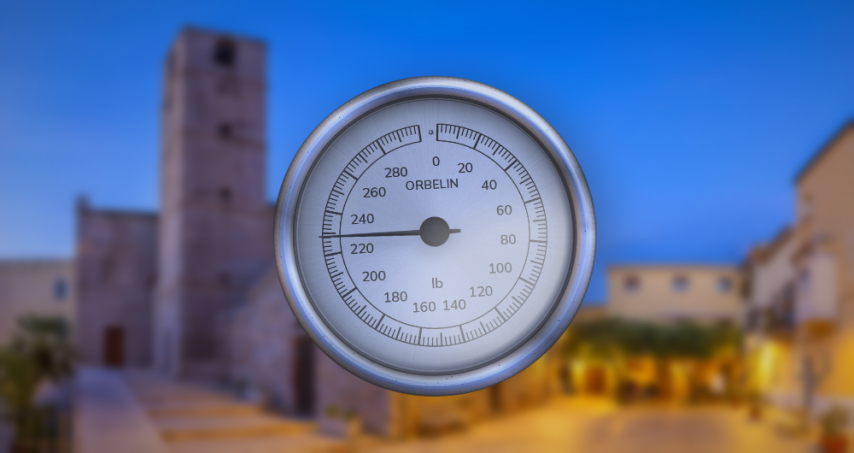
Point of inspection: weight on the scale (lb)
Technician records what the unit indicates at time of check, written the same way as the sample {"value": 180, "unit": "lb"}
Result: {"value": 228, "unit": "lb"}
